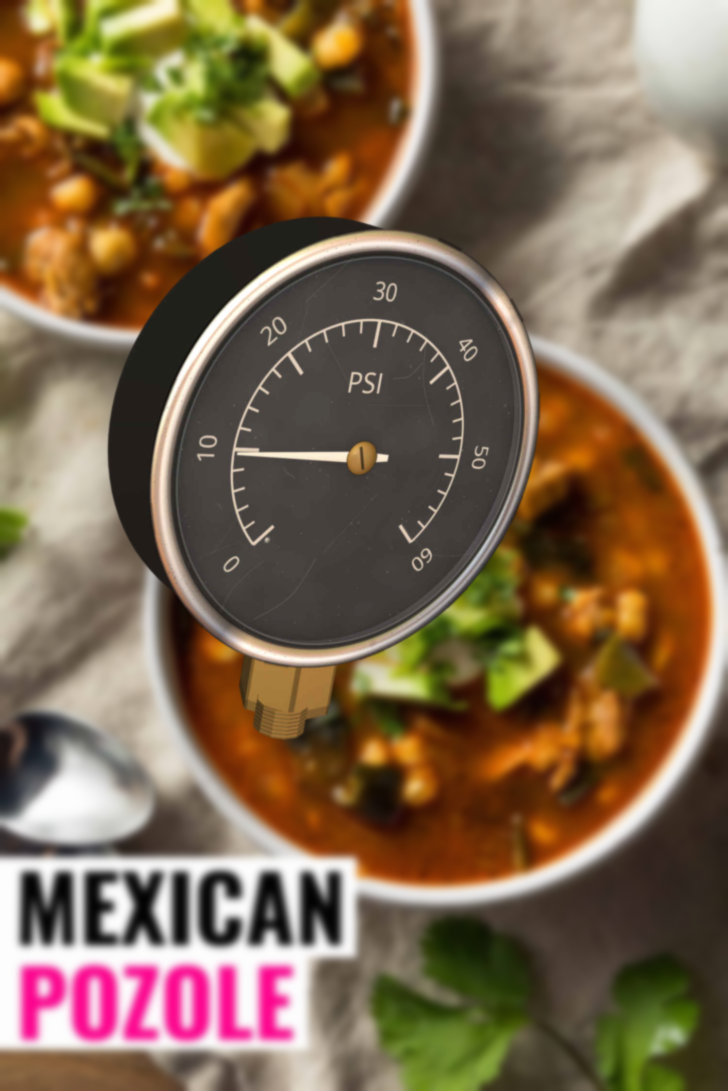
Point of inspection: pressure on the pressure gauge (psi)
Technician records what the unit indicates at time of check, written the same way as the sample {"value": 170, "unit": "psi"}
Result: {"value": 10, "unit": "psi"}
